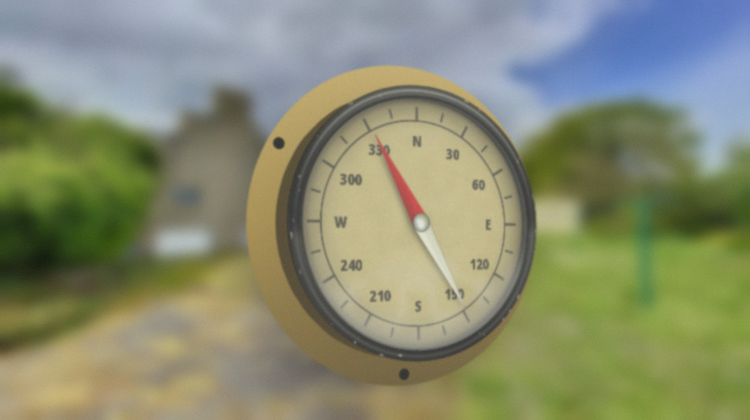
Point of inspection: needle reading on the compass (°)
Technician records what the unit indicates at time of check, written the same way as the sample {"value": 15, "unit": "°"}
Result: {"value": 330, "unit": "°"}
